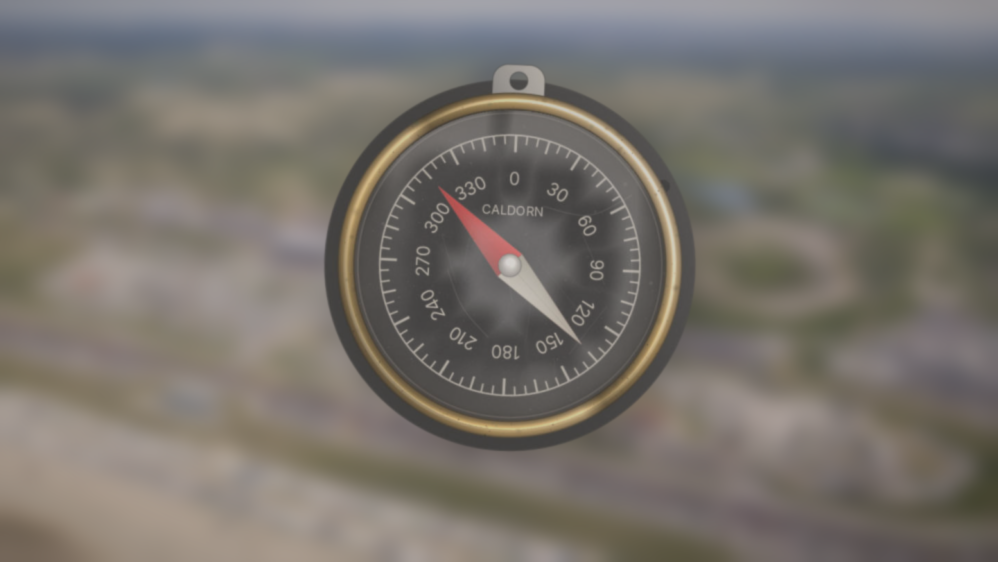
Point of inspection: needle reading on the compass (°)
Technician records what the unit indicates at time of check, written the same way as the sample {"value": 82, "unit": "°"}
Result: {"value": 315, "unit": "°"}
